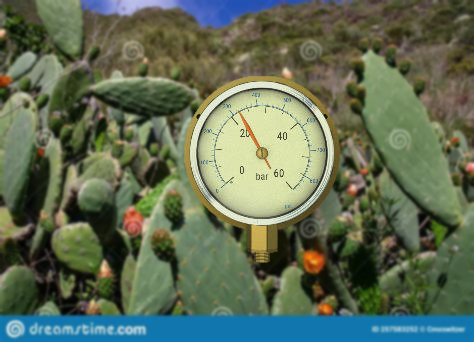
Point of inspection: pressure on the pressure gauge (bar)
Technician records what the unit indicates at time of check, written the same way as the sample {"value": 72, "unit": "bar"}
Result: {"value": 22.5, "unit": "bar"}
